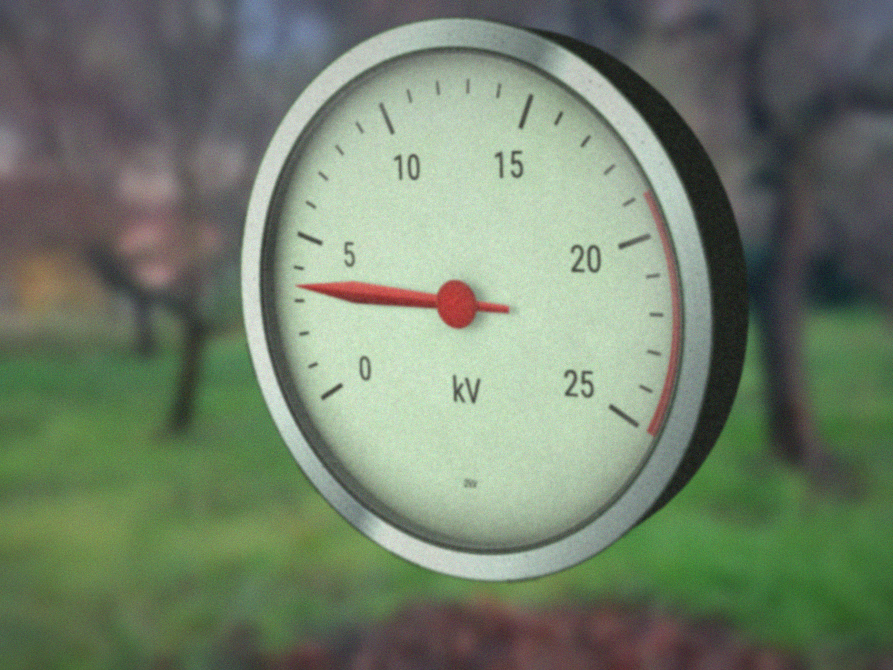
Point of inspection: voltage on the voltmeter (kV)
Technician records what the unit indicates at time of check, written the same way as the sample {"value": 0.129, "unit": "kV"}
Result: {"value": 3.5, "unit": "kV"}
